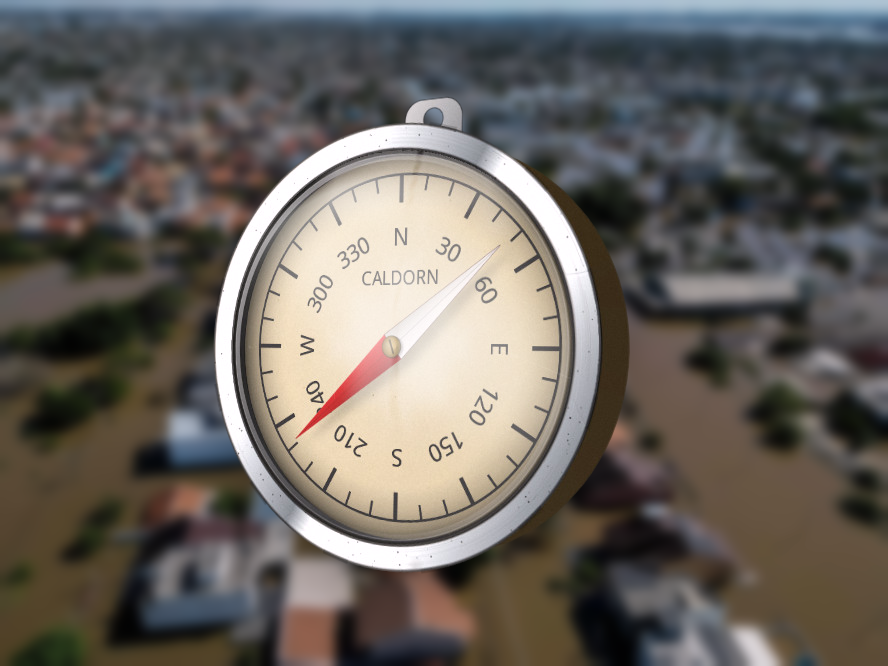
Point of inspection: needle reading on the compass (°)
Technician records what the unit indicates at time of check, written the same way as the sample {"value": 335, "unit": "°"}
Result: {"value": 230, "unit": "°"}
